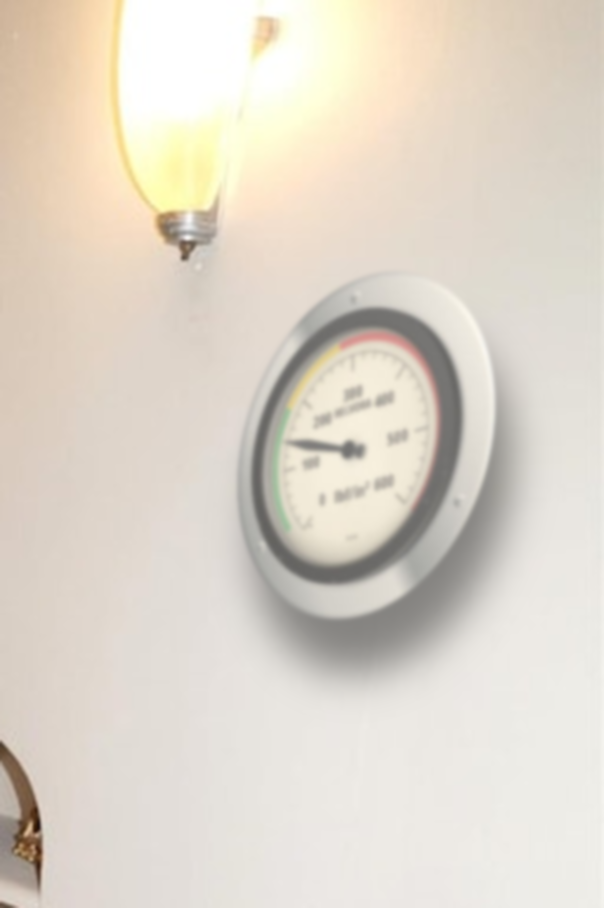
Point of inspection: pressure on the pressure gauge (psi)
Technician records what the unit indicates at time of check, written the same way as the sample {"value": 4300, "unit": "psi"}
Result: {"value": 140, "unit": "psi"}
